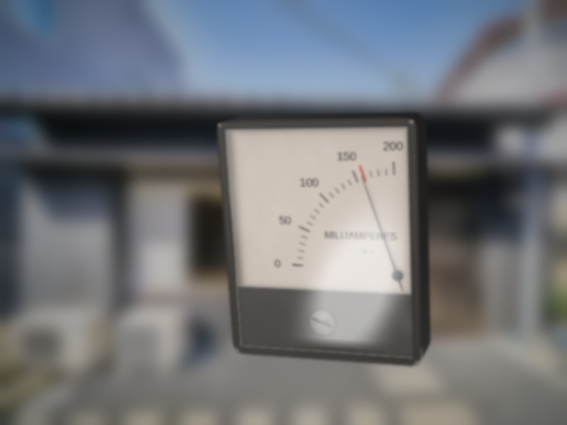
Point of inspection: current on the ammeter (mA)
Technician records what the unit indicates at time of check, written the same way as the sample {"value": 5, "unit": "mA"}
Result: {"value": 160, "unit": "mA"}
